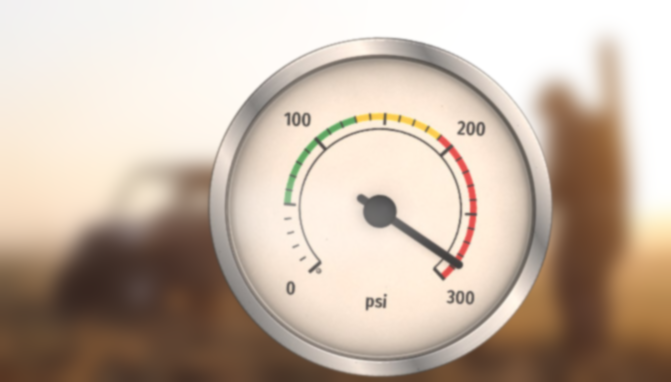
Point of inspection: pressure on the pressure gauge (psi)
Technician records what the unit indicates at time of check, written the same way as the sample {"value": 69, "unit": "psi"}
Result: {"value": 285, "unit": "psi"}
